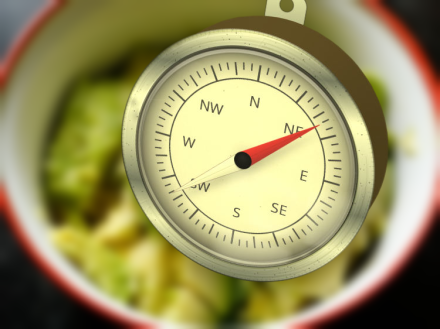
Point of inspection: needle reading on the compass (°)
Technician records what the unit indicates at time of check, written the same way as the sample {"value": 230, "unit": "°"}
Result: {"value": 50, "unit": "°"}
